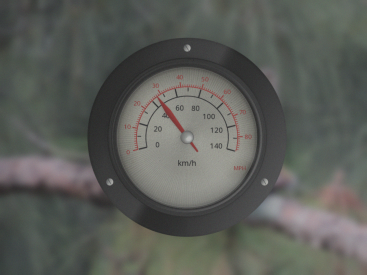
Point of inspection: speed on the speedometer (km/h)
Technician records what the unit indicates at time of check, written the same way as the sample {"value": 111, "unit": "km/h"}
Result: {"value": 45, "unit": "km/h"}
